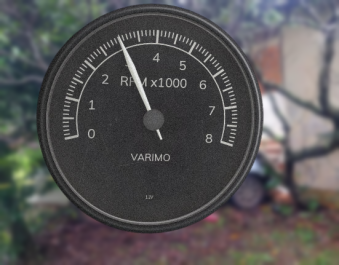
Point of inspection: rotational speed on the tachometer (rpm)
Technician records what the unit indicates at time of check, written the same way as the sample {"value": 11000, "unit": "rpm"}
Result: {"value": 3000, "unit": "rpm"}
